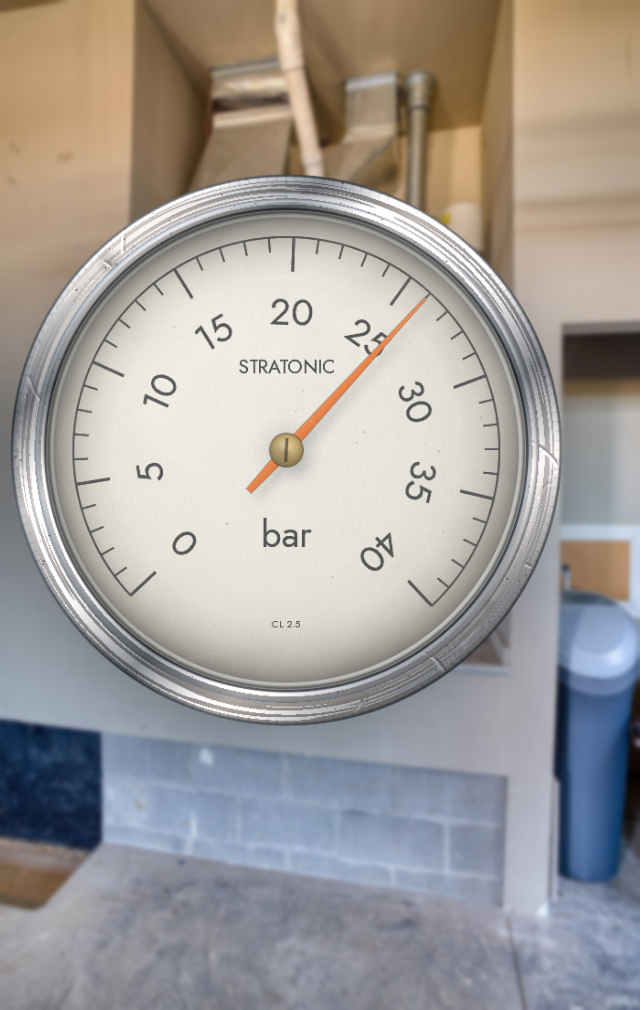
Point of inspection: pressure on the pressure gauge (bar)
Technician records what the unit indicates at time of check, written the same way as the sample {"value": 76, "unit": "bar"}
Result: {"value": 26, "unit": "bar"}
